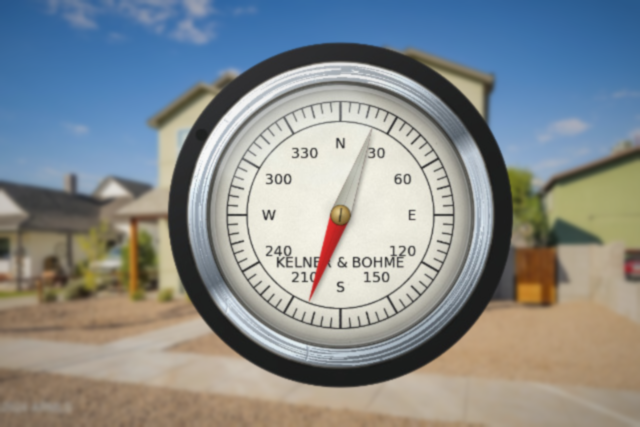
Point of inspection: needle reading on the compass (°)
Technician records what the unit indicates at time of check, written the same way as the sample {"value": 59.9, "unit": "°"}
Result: {"value": 200, "unit": "°"}
